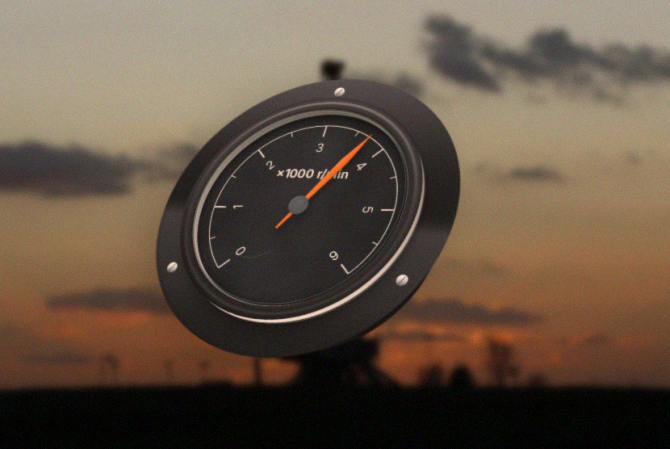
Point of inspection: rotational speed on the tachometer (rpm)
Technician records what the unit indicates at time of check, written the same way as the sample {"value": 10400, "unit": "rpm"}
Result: {"value": 3750, "unit": "rpm"}
